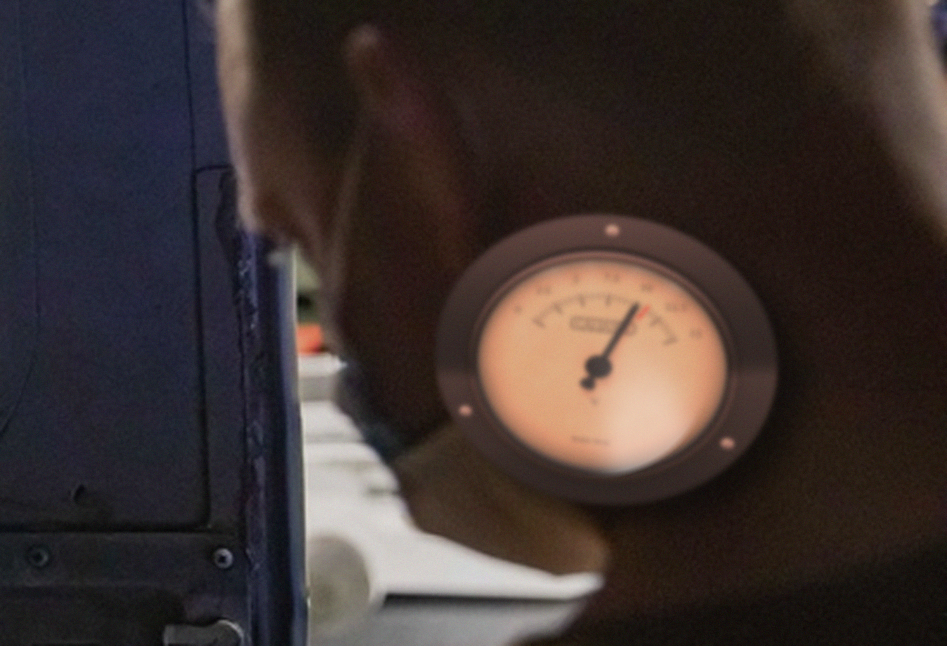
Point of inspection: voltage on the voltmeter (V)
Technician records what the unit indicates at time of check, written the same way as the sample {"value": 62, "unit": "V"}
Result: {"value": 10, "unit": "V"}
